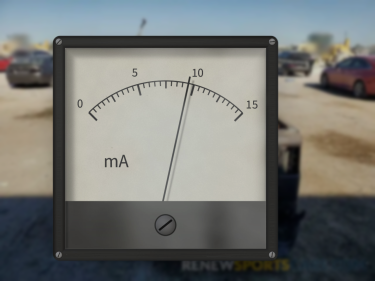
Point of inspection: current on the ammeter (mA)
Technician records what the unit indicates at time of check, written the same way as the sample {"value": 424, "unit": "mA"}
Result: {"value": 9.5, "unit": "mA"}
